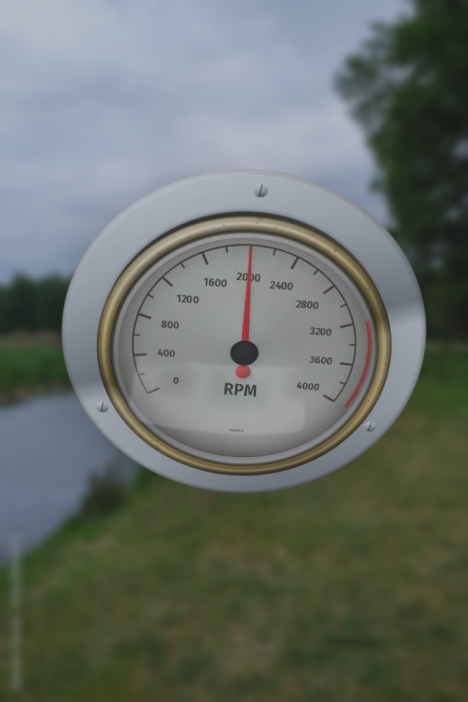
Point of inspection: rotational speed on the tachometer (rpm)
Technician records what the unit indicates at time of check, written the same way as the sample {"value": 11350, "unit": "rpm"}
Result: {"value": 2000, "unit": "rpm"}
